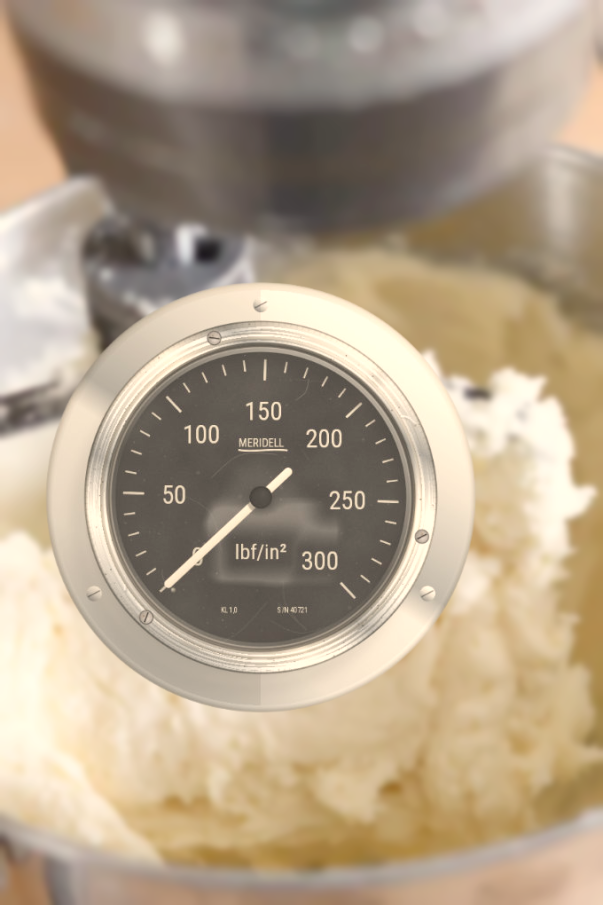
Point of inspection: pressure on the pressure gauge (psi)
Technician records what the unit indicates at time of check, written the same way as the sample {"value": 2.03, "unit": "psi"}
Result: {"value": 0, "unit": "psi"}
